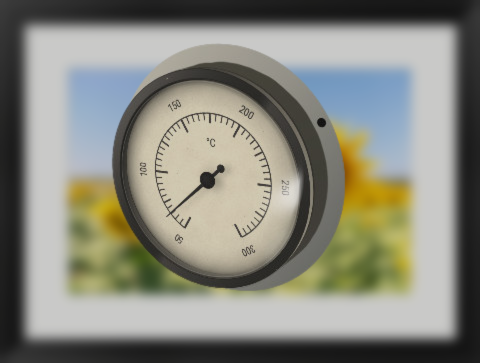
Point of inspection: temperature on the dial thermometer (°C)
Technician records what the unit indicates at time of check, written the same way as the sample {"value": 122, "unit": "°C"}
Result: {"value": 65, "unit": "°C"}
